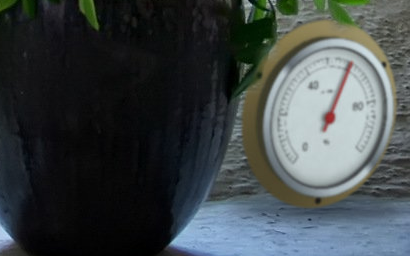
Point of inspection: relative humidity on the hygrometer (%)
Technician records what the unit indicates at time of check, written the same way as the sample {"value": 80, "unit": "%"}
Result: {"value": 60, "unit": "%"}
